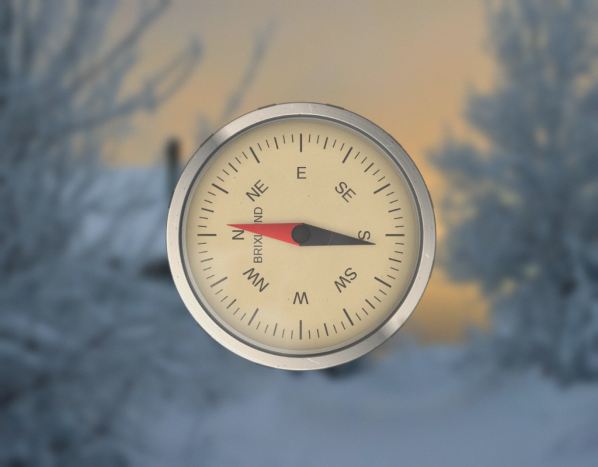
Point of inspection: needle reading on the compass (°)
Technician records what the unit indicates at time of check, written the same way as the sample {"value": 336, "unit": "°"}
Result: {"value": 7.5, "unit": "°"}
